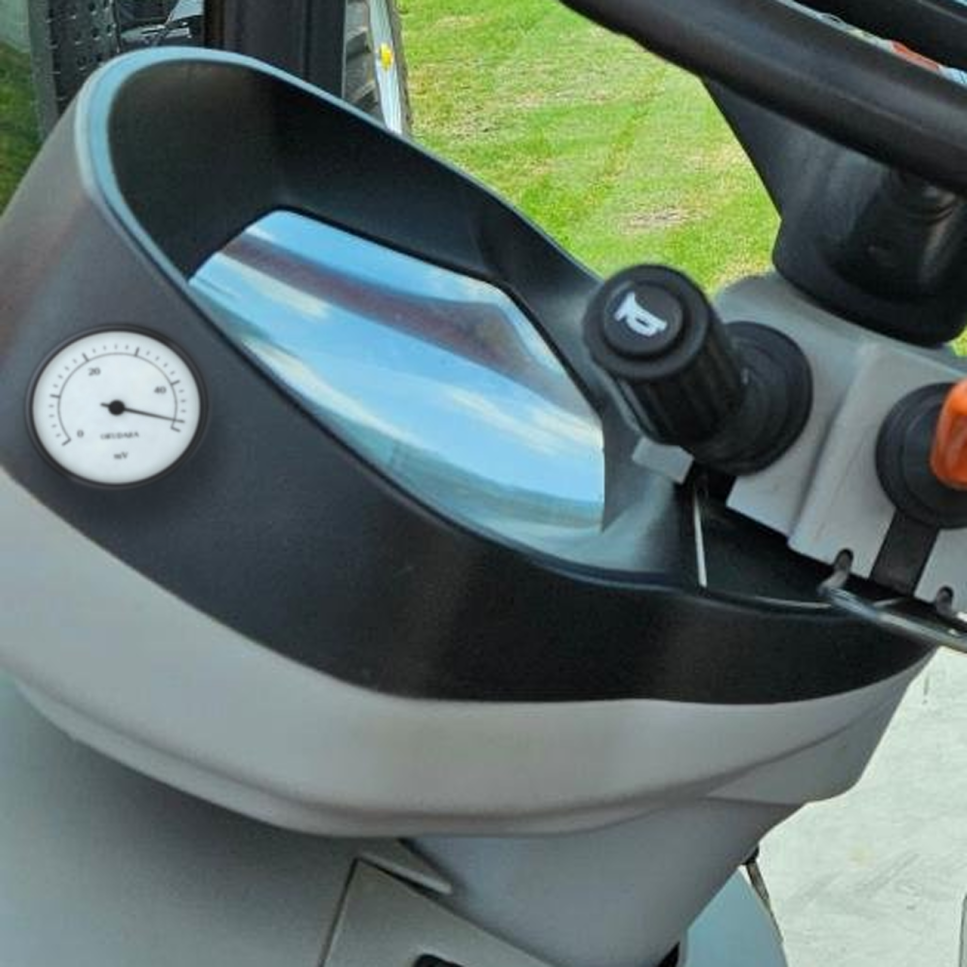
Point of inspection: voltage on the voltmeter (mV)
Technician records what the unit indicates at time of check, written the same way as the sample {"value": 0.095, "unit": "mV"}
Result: {"value": 48, "unit": "mV"}
